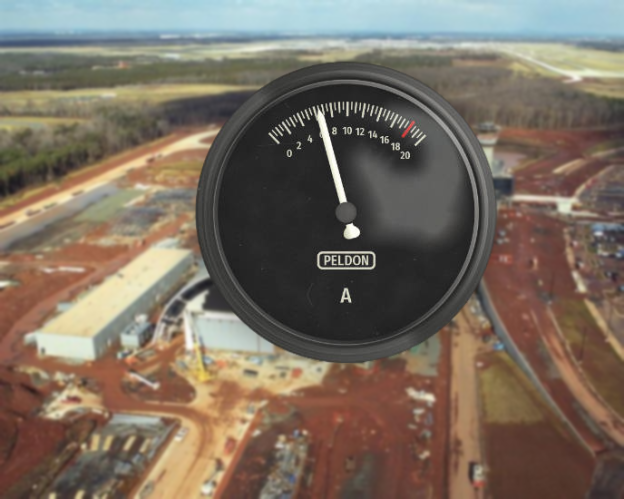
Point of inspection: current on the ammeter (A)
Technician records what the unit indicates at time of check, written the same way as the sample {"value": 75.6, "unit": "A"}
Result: {"value": 6.5, "unit": "A"}
